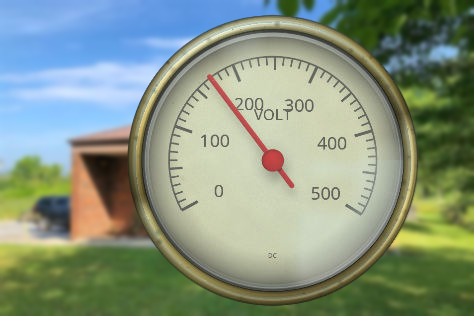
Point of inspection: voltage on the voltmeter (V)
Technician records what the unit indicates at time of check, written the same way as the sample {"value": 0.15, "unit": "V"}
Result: {"value": 170, "unit": "V"}
